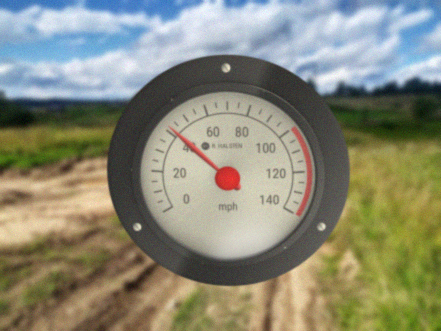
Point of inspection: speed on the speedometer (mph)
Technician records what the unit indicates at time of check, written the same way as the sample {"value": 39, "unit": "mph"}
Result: {"value": 42.5, "unit": "mph"}
